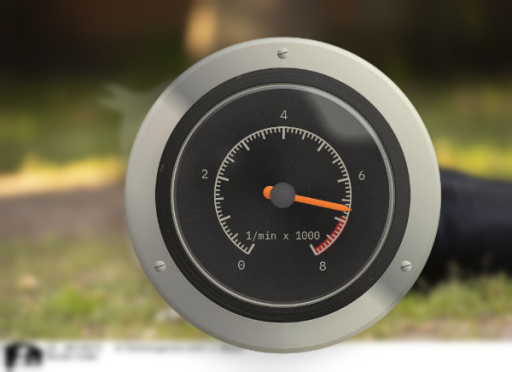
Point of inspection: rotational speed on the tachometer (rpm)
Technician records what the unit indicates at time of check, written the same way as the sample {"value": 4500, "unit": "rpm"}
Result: {"value": 6700, "unit": "rpm"}
